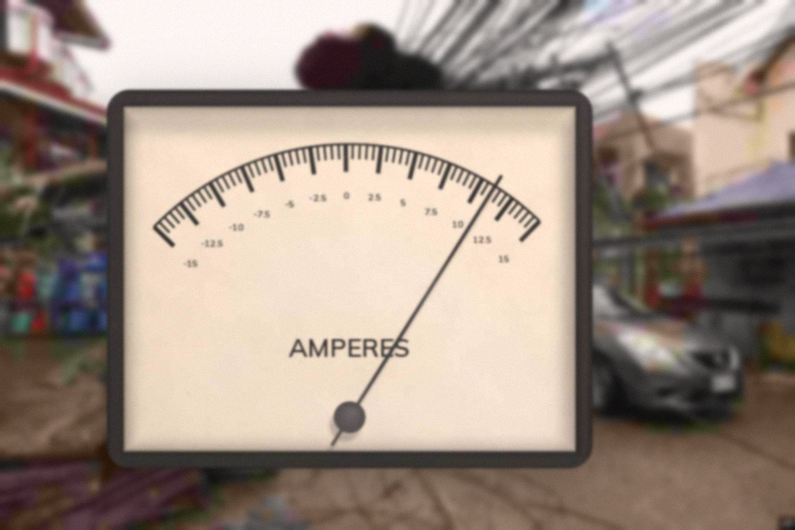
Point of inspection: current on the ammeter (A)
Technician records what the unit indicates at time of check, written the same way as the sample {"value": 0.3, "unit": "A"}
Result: {"value": 11, "unit": "A"}
